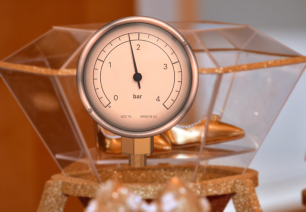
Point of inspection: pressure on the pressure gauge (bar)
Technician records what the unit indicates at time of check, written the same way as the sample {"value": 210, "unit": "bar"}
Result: {"value": 1.8, "unit": "bar"}
